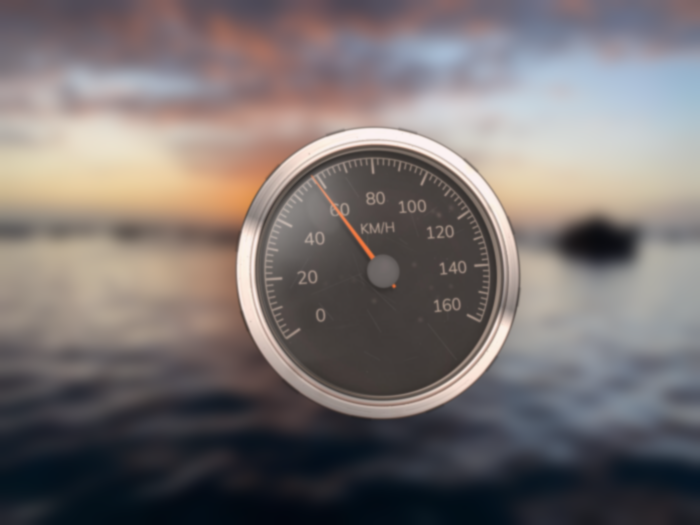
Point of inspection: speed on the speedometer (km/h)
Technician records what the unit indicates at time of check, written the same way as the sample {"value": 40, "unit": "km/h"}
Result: {"value": 58, "unit": "km/h"}
